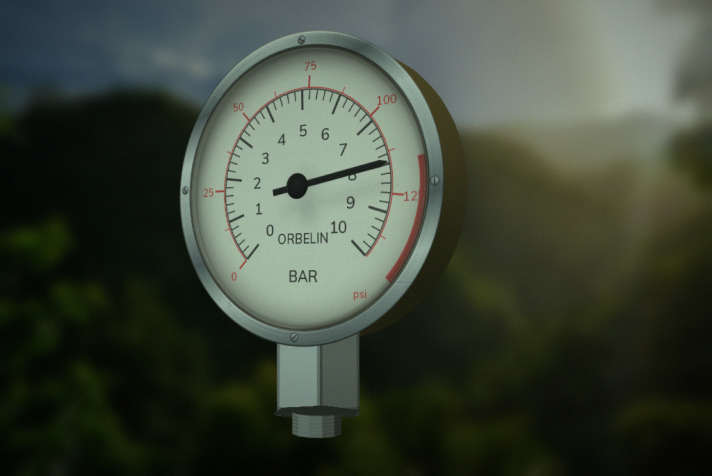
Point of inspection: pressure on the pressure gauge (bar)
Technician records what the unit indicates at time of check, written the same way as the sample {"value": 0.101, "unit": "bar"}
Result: {"value": 8, "unit": "bar"}
